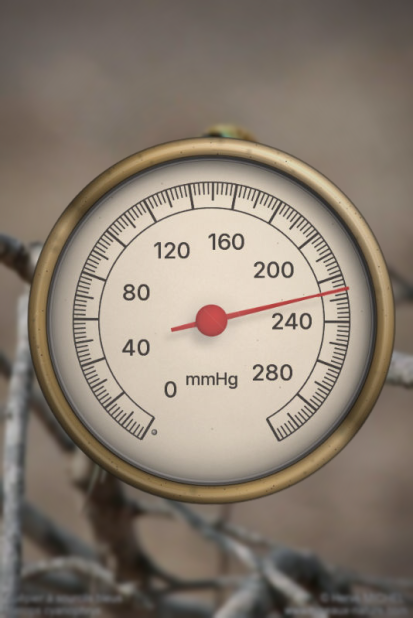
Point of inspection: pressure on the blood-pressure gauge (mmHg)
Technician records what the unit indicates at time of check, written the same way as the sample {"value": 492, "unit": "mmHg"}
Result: {"value": 226, "unit": "mmHg"}
